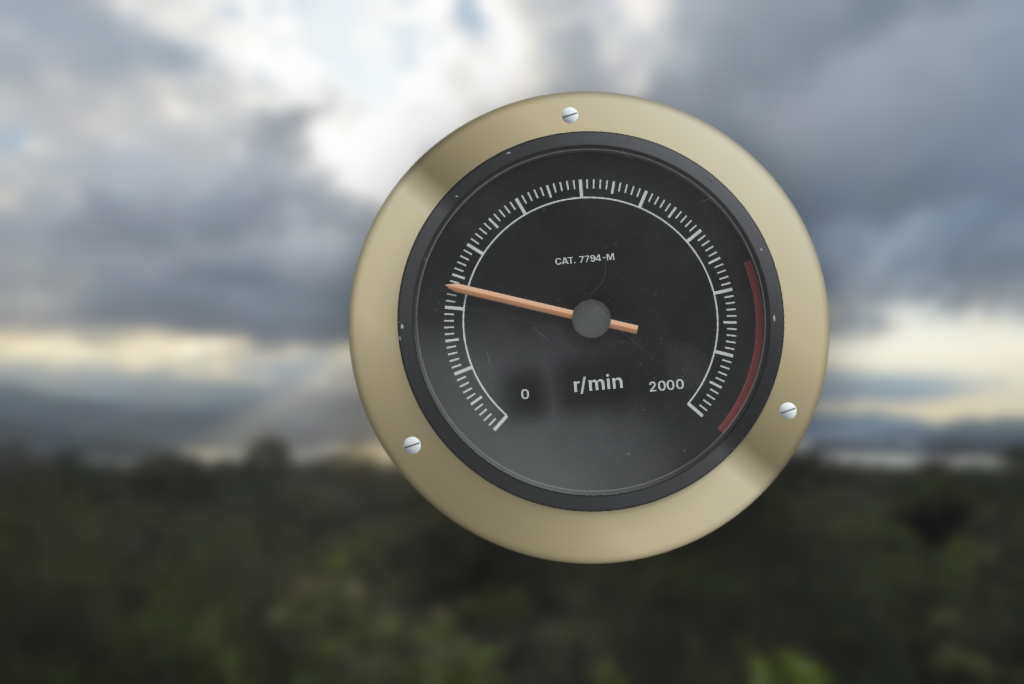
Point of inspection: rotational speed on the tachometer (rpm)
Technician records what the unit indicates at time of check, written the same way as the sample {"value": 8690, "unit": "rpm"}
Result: {"value": 460, "unit": "rpm"}
